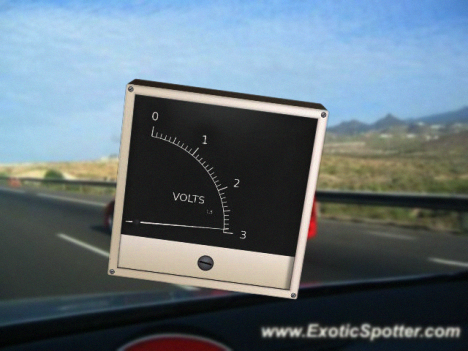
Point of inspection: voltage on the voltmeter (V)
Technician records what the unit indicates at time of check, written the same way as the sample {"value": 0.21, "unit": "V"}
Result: {"value": 2.9, "unit": "V"}
